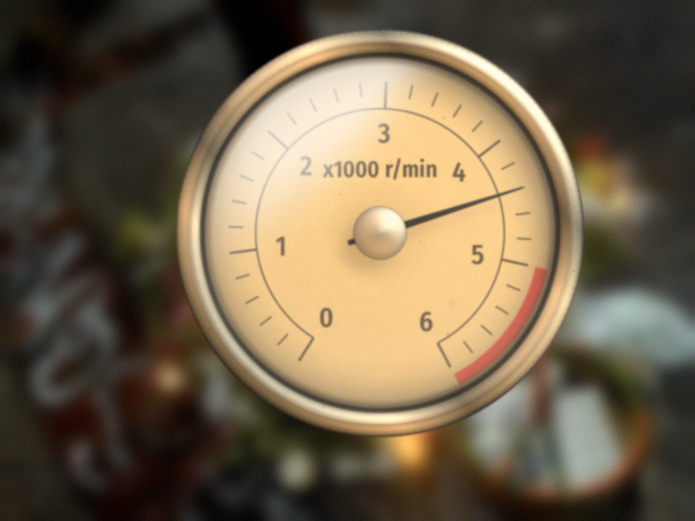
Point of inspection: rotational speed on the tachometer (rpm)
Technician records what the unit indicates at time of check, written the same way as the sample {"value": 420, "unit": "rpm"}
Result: {"value": 4400, "unit": "rpm"}
